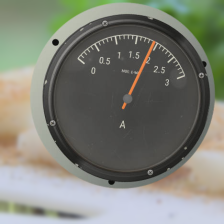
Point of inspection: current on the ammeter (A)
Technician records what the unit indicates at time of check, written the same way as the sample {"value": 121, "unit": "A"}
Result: {"value": 1.9, "unit": "A"}
